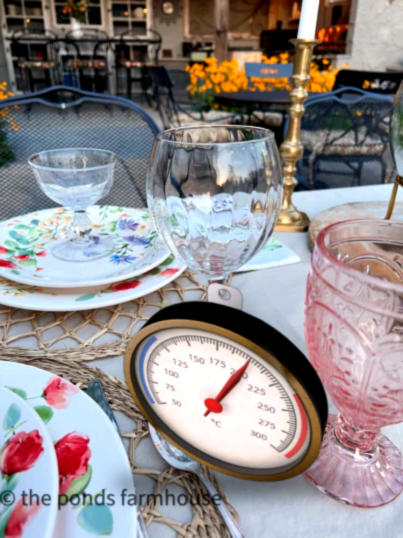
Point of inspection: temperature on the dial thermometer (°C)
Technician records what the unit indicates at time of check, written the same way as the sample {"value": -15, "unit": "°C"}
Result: {"value": 200, "unit": "°C"}
